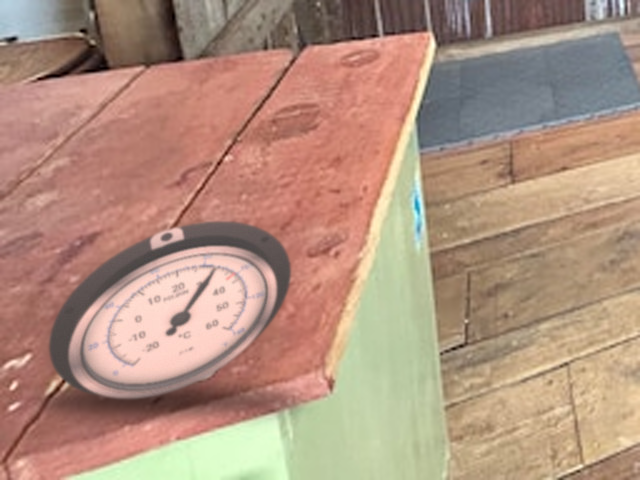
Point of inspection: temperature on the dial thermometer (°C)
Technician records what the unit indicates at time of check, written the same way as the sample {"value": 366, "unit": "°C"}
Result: {"value": 30, "unit": "°C"}
